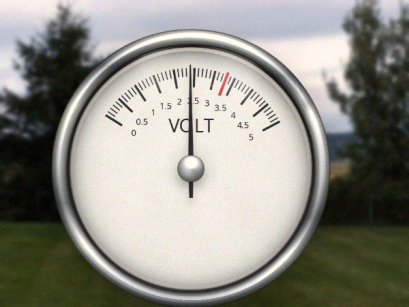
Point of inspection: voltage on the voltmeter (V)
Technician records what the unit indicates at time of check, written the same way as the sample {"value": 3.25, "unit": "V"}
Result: {"value": 2.4, "unit": "V"}
